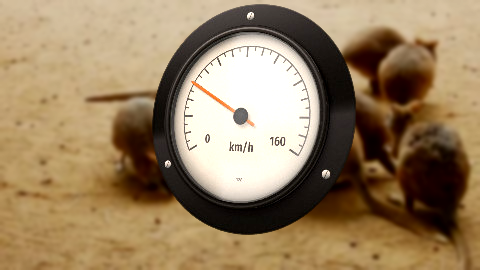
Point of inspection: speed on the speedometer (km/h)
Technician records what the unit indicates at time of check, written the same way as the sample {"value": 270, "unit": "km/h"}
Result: {"value": 40, "unit": "km/h"}
